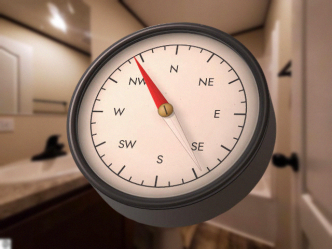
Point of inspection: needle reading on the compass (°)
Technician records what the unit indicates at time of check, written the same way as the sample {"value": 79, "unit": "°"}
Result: {"value": 325, "unit": "°"}
